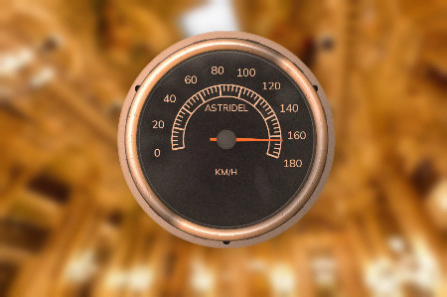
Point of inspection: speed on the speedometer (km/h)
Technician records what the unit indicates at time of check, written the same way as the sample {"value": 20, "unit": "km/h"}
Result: {"value": 164, "unit": "km/h"}
